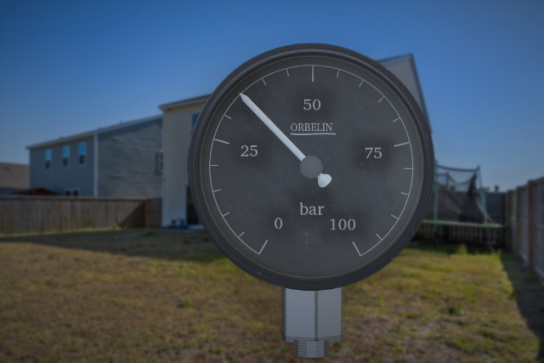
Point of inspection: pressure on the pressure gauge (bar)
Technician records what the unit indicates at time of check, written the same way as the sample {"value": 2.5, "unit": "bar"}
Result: {"value": 35, "unit": "bar"}
